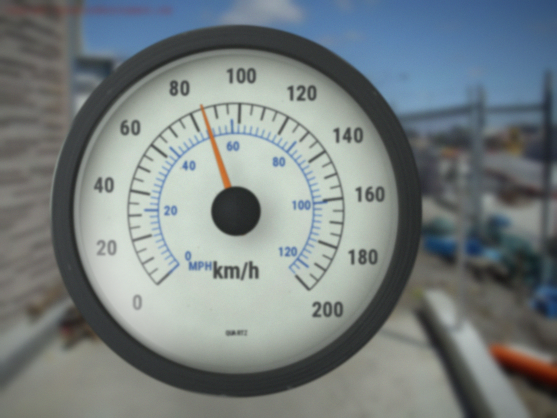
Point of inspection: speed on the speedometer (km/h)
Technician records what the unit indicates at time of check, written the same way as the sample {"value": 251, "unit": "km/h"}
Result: {"value": 85, "unit": "km/h"}
